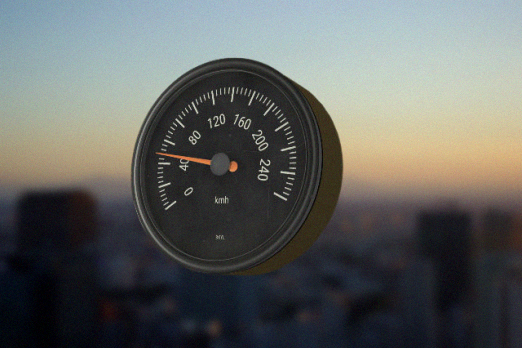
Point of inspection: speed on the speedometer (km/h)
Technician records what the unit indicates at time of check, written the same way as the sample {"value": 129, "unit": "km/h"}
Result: {"value": 48, "unit": "km/h"}
